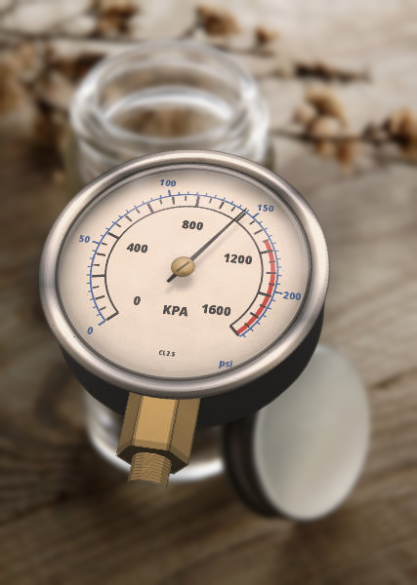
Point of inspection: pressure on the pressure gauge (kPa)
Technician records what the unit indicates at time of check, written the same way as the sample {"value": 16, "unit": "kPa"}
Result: {"value": 1000, "unit": "kPa"}
